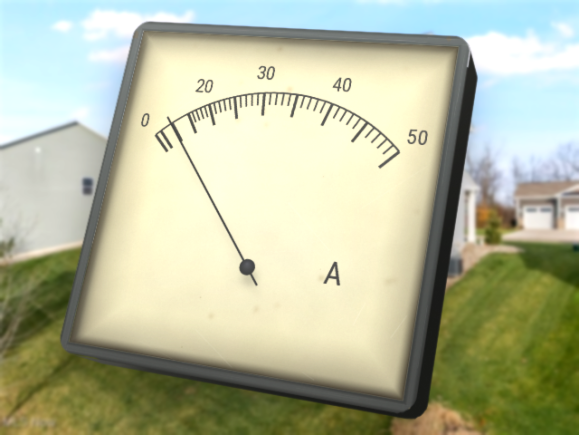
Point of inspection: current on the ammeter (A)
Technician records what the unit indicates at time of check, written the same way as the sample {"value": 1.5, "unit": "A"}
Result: {"value": 10, "unit": "A"}
